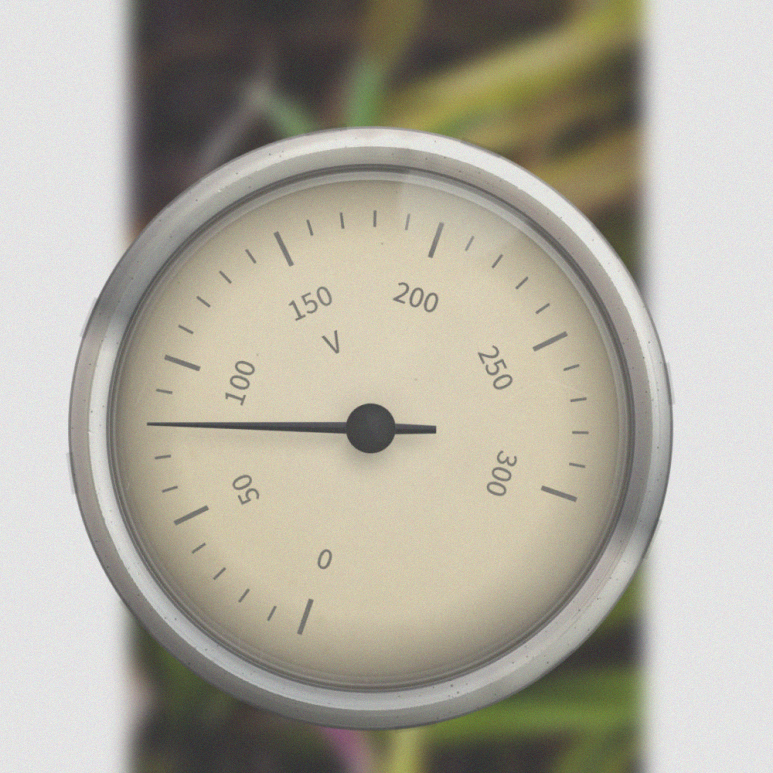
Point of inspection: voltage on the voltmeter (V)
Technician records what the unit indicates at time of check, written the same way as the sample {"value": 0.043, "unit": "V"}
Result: {"value": 80, "unit": "V"}
